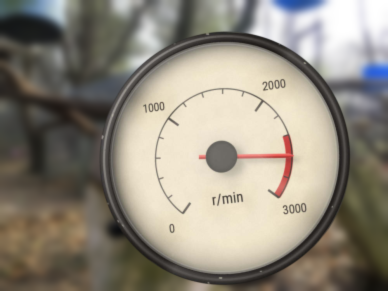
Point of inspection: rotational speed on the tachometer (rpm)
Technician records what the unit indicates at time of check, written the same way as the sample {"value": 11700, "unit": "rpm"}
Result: {"value": 2600, "unit": "rpm"}
